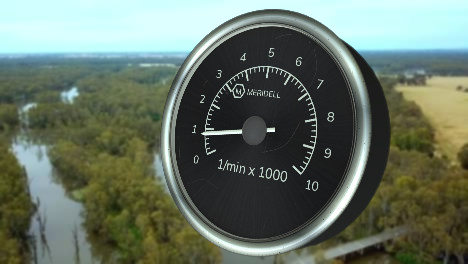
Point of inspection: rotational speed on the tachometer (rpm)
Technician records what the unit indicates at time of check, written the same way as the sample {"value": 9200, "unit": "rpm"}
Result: {"value": 800, "unit": "rpm"}
